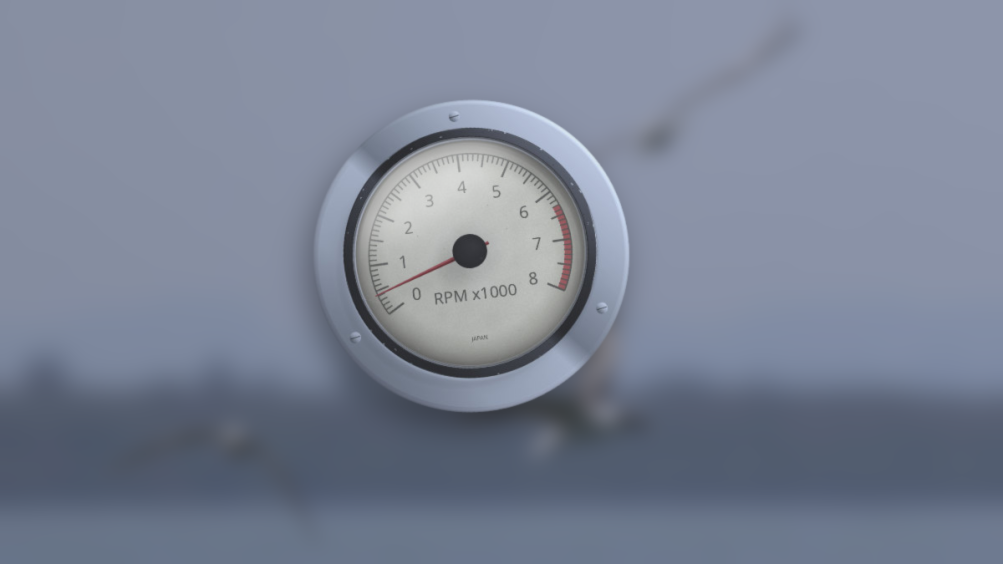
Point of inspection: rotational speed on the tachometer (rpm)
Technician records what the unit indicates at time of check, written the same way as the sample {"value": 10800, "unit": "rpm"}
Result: {"value": 400, "unit": "rpm"}
